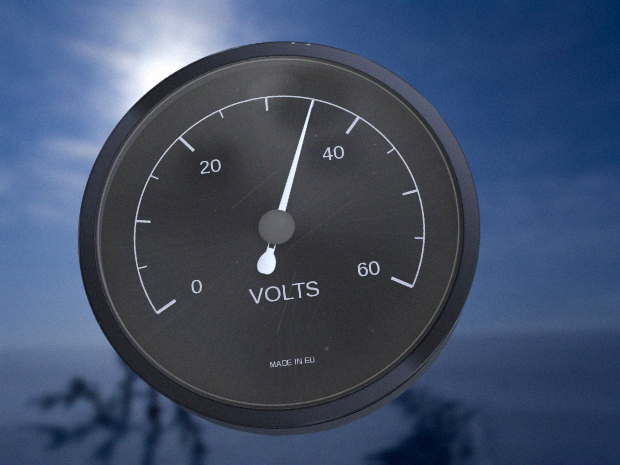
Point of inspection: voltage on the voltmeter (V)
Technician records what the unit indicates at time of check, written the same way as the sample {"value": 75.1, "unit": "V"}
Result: {"value": 35, "unit": "V"}
